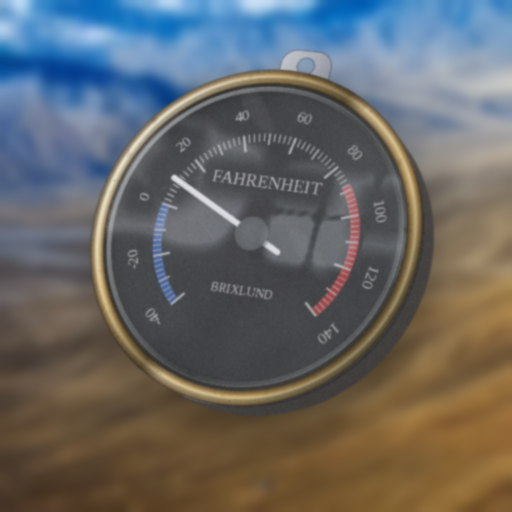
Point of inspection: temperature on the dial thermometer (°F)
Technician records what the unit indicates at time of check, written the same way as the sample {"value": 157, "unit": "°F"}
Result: {"value": 10, "unit": "°F"}
